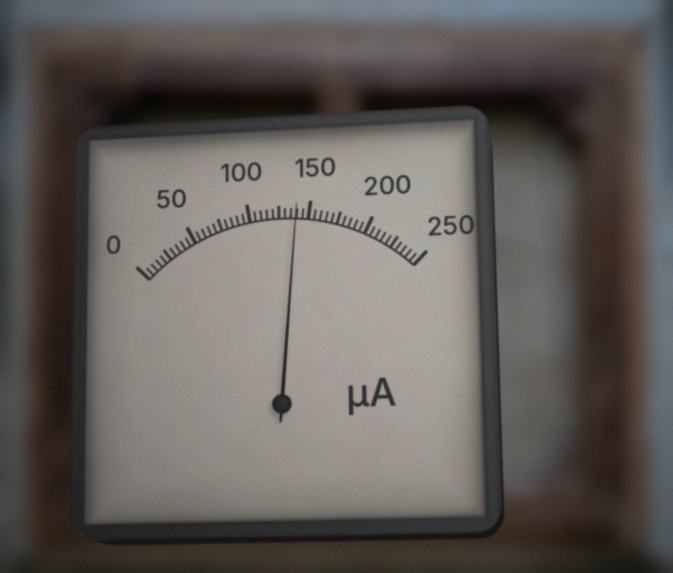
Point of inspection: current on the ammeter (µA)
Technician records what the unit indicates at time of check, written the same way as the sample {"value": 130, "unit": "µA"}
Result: {"value": 140, "unit": "µA"}
